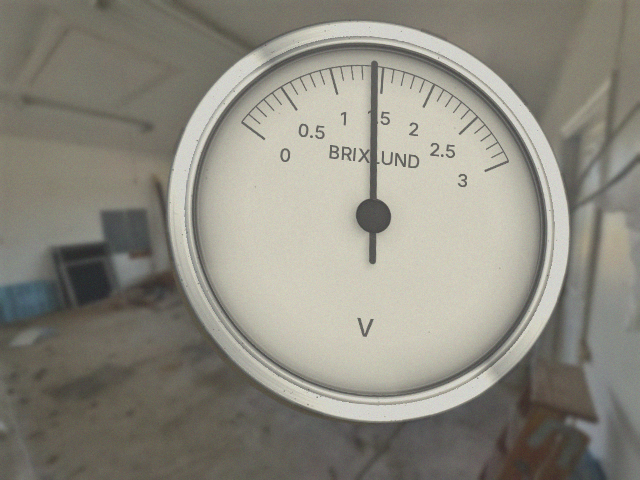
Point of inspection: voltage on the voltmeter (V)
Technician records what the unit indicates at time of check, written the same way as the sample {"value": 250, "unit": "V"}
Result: {"value": 1.4, "unit": "V"}
